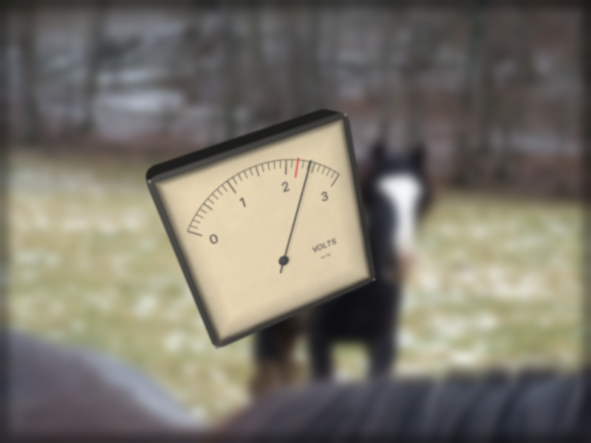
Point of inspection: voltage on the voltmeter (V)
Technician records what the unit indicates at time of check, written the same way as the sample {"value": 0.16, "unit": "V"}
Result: {"value": 2.4, "unit": "V"}
